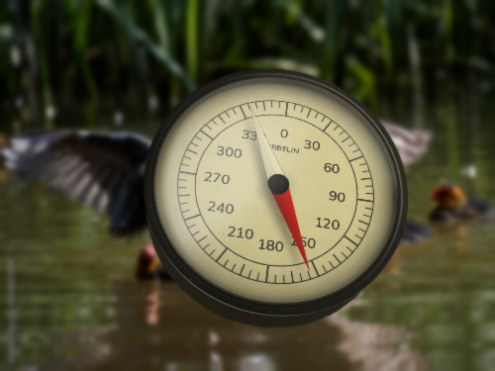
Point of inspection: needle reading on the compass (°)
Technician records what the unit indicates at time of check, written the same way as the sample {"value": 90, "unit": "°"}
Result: {"value": 155, "unit": "°"}
